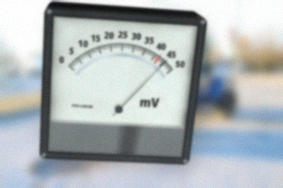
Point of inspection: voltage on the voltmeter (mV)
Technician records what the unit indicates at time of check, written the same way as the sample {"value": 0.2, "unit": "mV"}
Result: {"value": 45, "unit": "mV"}
